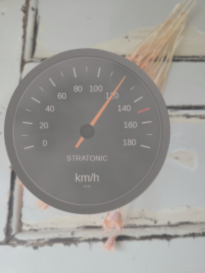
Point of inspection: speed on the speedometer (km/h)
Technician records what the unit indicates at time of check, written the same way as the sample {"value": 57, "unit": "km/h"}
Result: {"value": 120, "unit": "km/h"}
